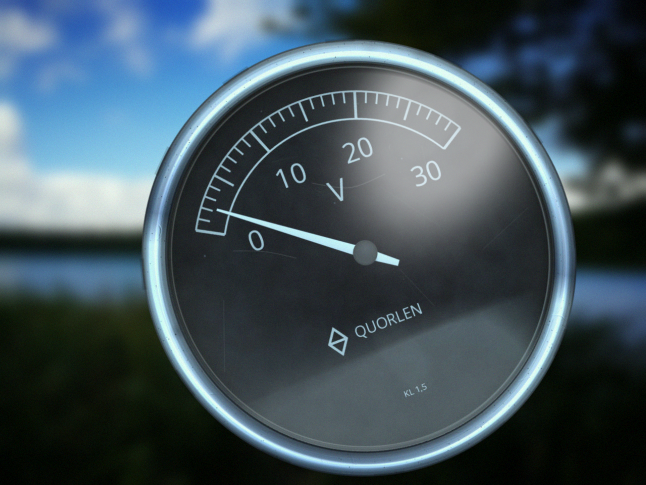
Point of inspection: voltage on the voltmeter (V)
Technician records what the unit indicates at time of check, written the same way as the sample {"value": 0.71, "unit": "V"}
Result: {"value": 2, "unit": "V"}
